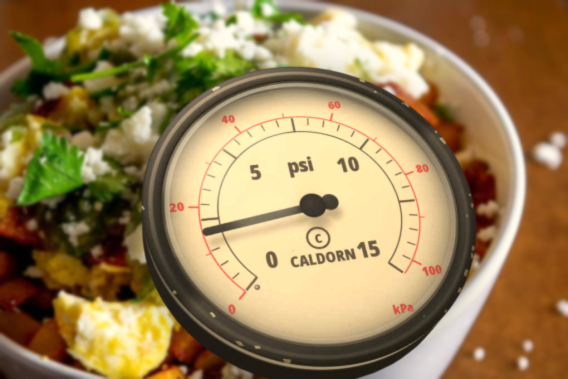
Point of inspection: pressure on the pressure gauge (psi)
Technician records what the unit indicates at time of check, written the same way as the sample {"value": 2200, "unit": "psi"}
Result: {"value": 2, "unit": "psi"}
